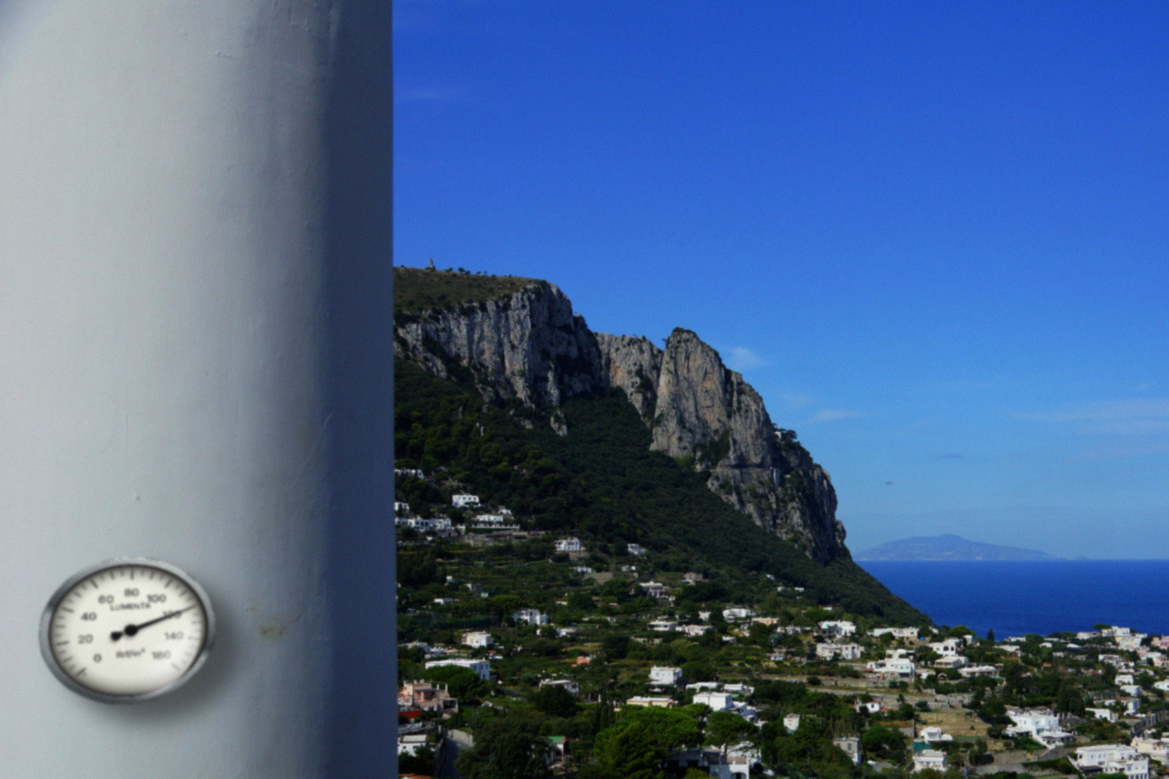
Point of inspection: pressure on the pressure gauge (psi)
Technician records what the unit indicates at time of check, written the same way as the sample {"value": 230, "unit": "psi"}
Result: {"value": 120, "unit": "psi"}
